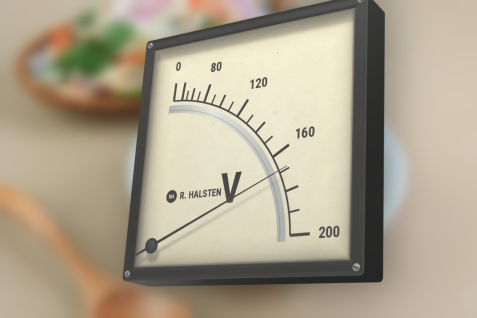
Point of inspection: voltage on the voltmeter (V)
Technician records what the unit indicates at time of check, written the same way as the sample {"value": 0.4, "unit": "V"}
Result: {"value": 170, "unit": "V"}
